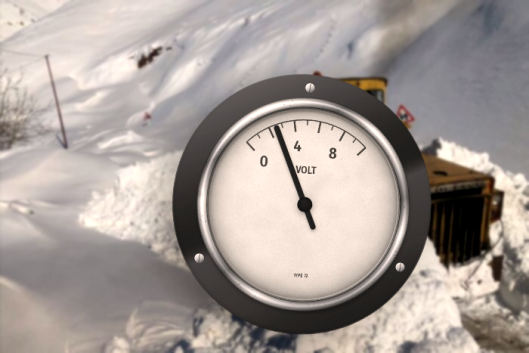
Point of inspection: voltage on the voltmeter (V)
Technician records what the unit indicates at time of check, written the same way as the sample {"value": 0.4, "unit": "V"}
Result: {"value": 2.5, "unit": "V"}
